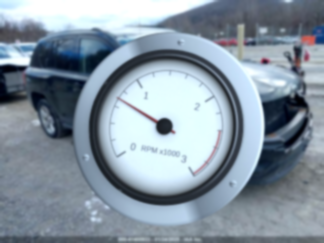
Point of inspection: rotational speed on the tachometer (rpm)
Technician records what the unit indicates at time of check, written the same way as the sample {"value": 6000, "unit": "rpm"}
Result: {"value": 700, "unit": "rpm"}
